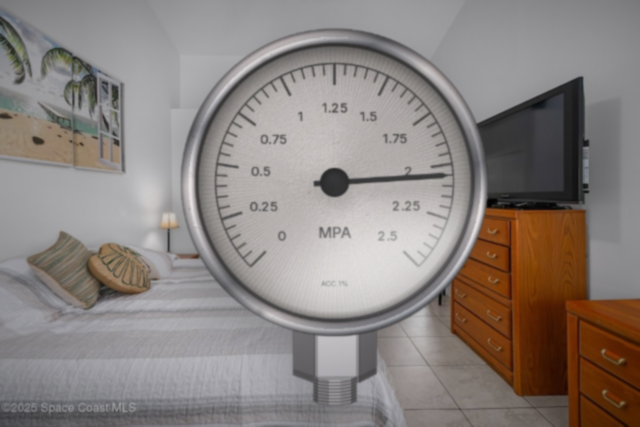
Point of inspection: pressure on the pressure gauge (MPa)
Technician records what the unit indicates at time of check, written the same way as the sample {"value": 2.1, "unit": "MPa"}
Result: {"value": 2.05, "unit": "MPa"}
